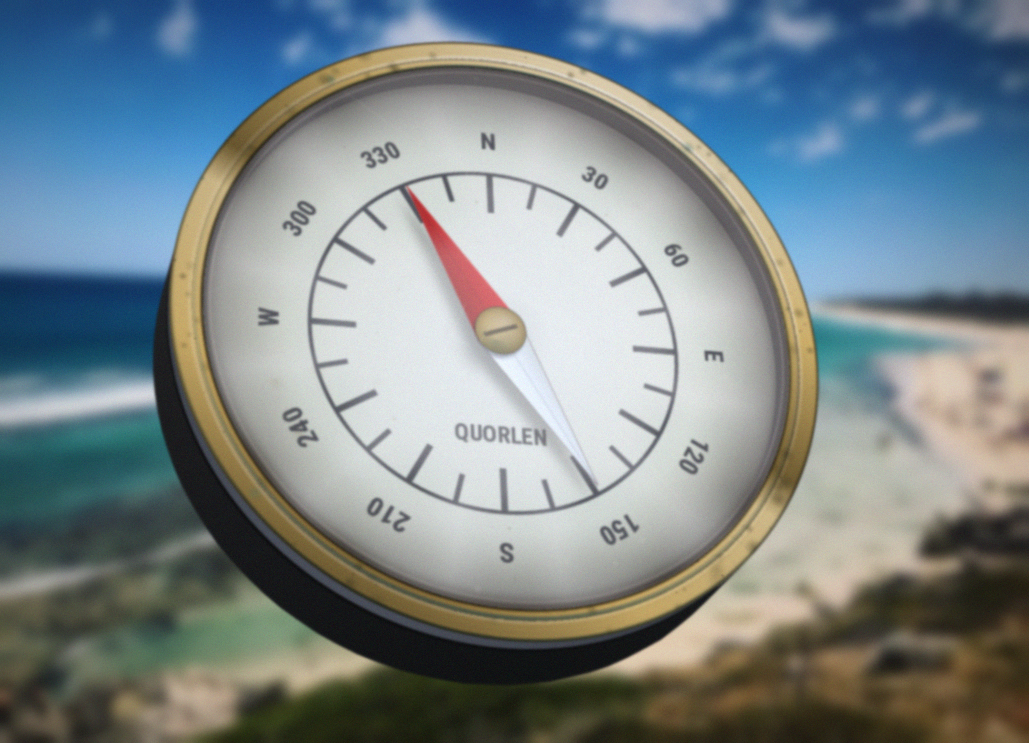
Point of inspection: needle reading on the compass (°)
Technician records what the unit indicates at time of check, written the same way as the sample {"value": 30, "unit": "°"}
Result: {"value": 330, "unit": "°"}
